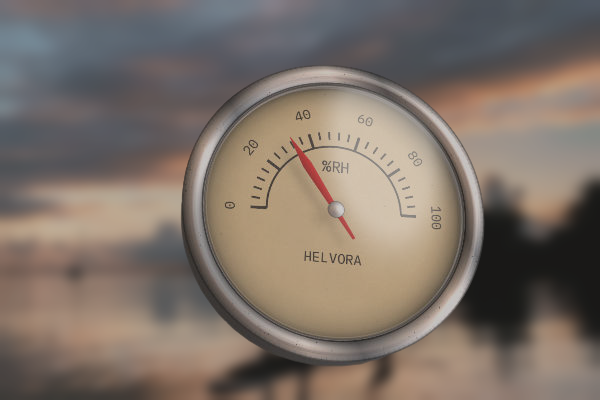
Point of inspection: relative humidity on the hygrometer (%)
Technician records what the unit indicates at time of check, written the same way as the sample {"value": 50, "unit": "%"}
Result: {"value": 32, "unit": "%"}
